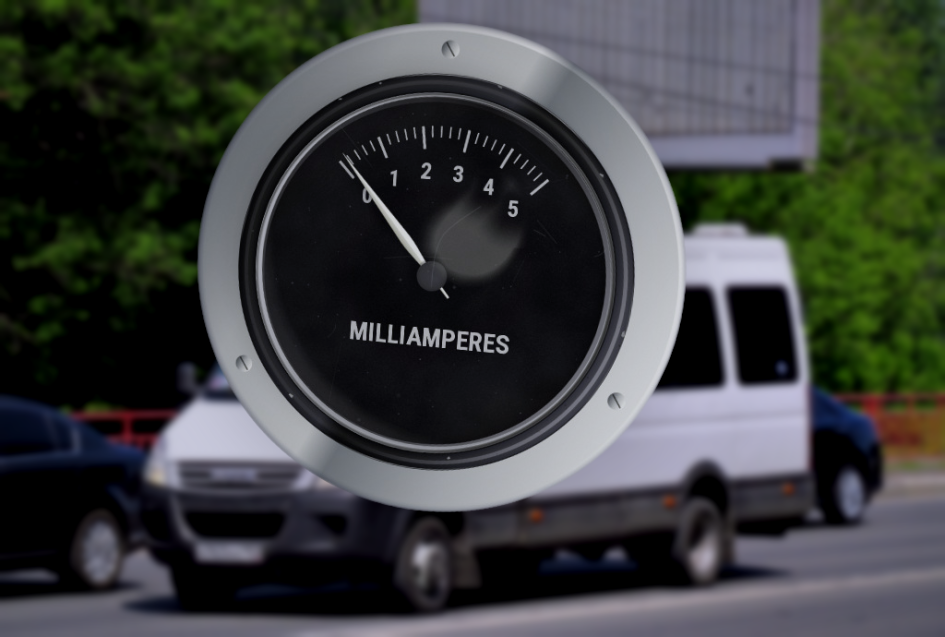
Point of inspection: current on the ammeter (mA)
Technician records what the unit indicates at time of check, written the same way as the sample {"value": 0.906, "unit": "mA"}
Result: {"value": 0.2, "unit": "mA"}
